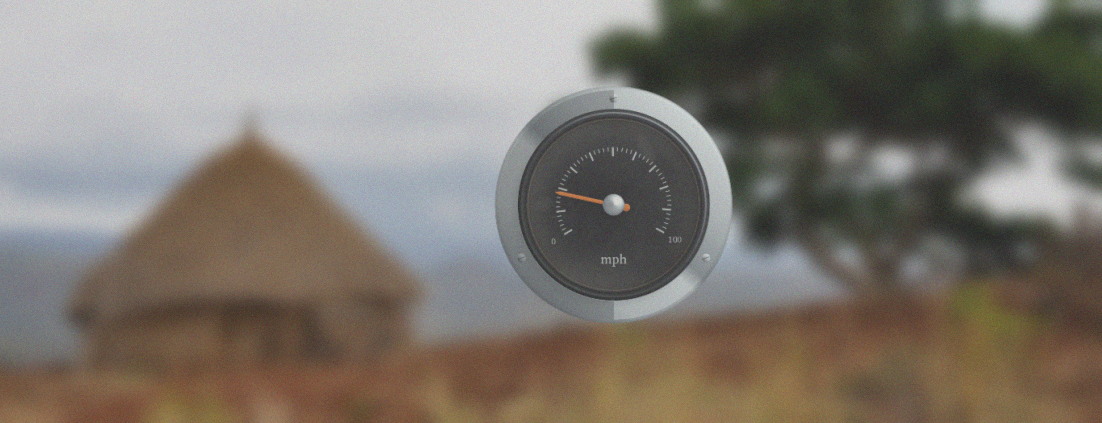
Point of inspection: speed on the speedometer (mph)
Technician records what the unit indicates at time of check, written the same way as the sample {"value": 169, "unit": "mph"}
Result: {"value": 18, "unit": "mph"}
